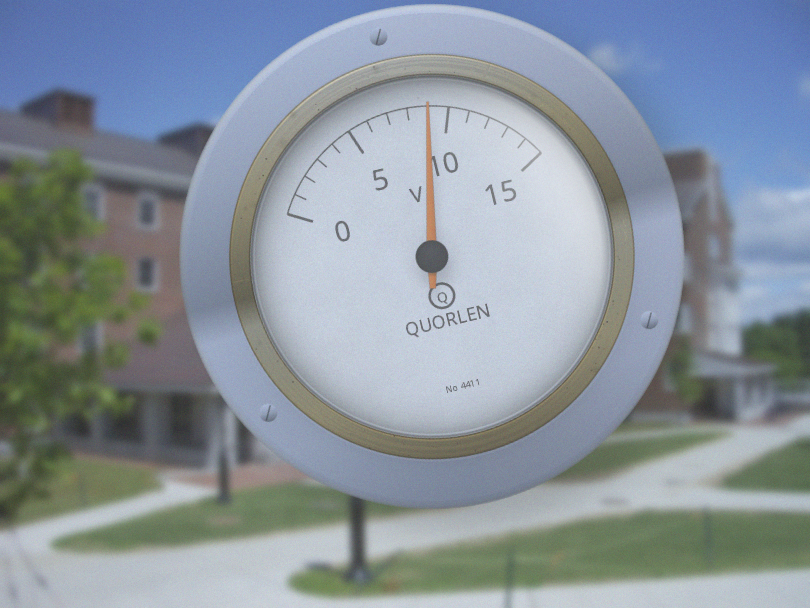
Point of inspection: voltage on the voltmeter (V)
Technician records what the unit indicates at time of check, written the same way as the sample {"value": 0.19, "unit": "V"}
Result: {"value": 9, "unit": "V"}
